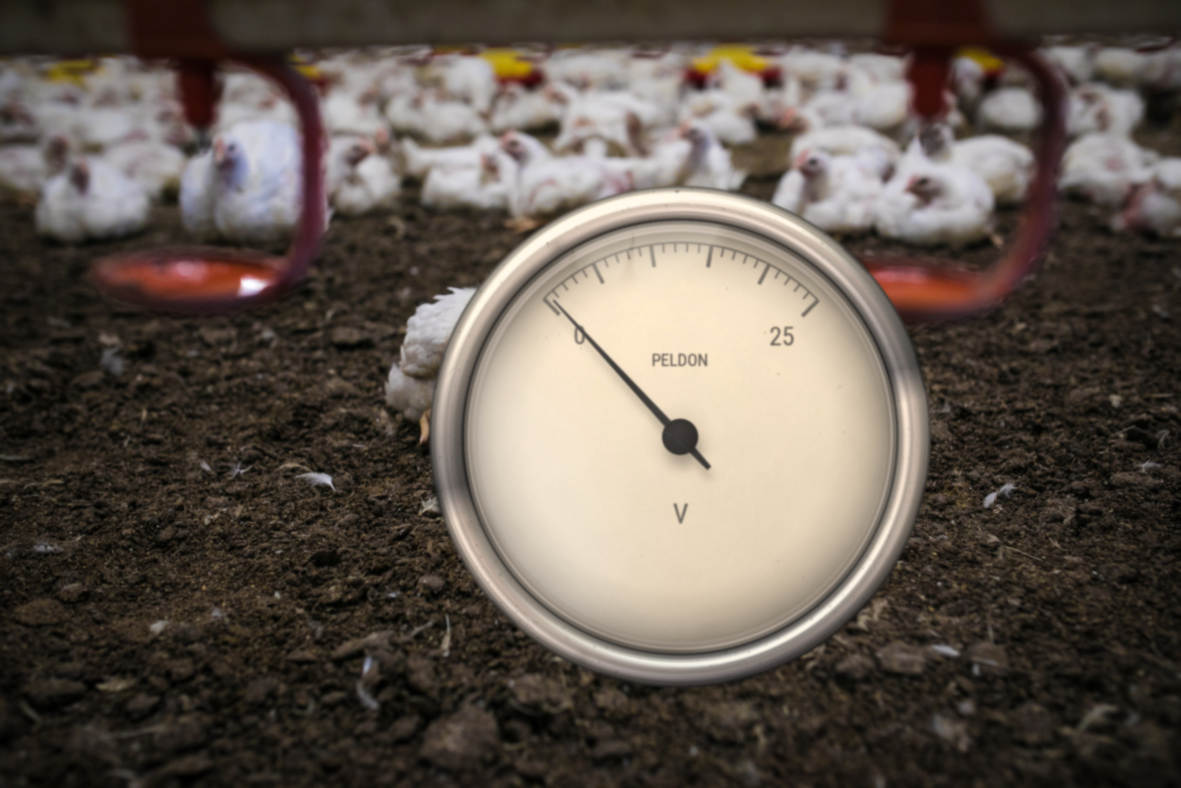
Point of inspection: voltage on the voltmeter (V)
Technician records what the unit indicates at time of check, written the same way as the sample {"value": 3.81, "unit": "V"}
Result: {"value": 0.5, "unit": "V"}
